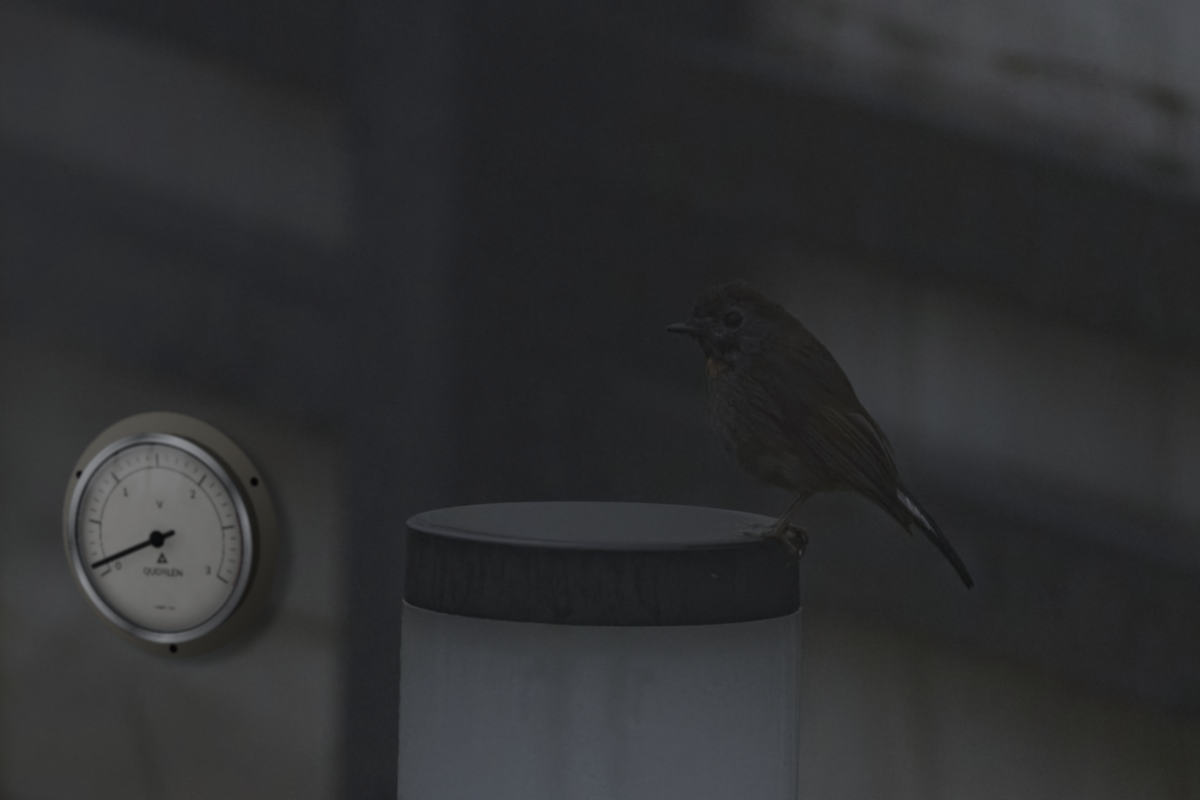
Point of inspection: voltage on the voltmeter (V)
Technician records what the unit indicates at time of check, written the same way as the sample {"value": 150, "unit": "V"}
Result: {"value": 0.1, "unit": "V"}
